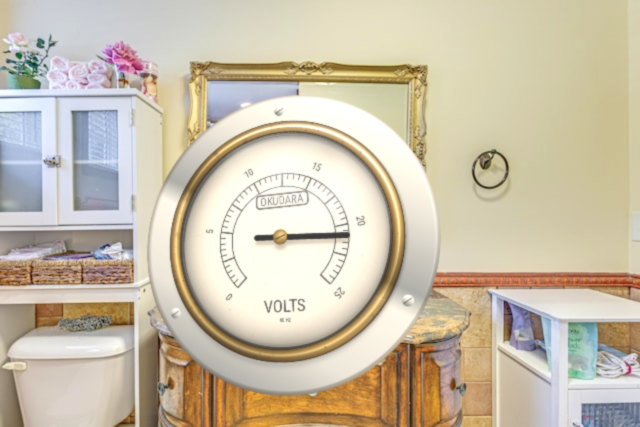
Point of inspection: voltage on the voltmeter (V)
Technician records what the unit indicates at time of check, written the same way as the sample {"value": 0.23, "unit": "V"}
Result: {"value": 21, "unit": "V"}
